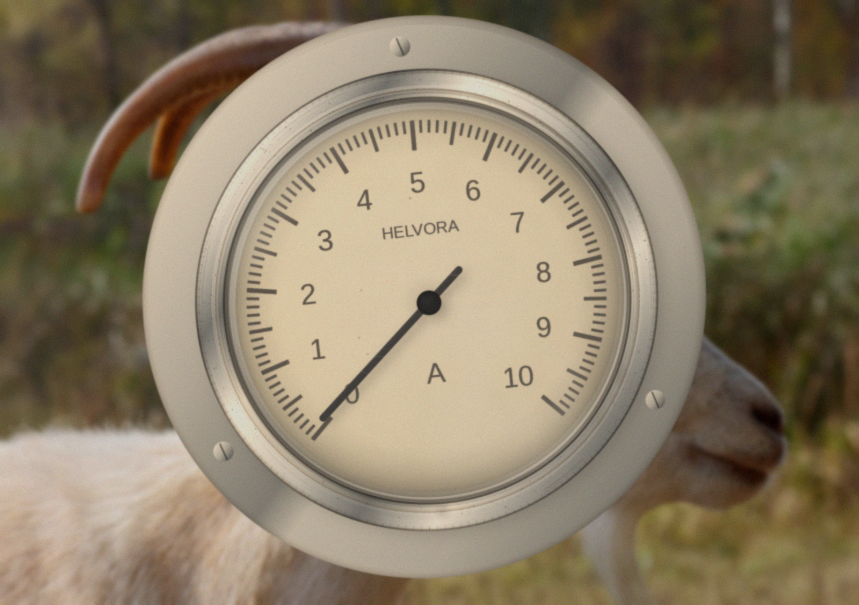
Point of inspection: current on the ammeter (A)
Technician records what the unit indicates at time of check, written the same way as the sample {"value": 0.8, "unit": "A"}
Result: {"value": 0.1, "unit": "A"}
